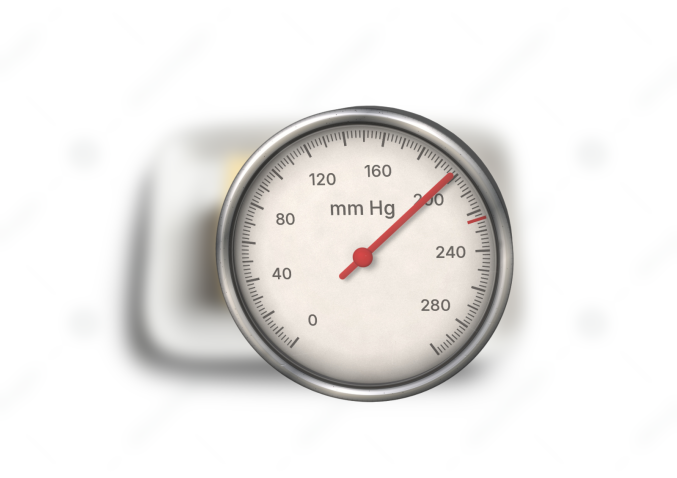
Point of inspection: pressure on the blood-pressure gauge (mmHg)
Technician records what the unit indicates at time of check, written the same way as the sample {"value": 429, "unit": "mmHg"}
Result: {"value": 198, "unit": "mmHg"}
